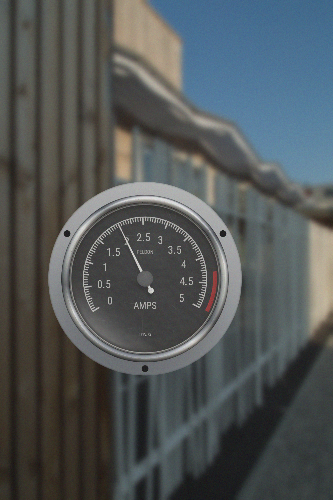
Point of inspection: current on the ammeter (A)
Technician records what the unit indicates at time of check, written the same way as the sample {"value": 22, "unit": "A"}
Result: {"value": 2, "unit": "A"}
